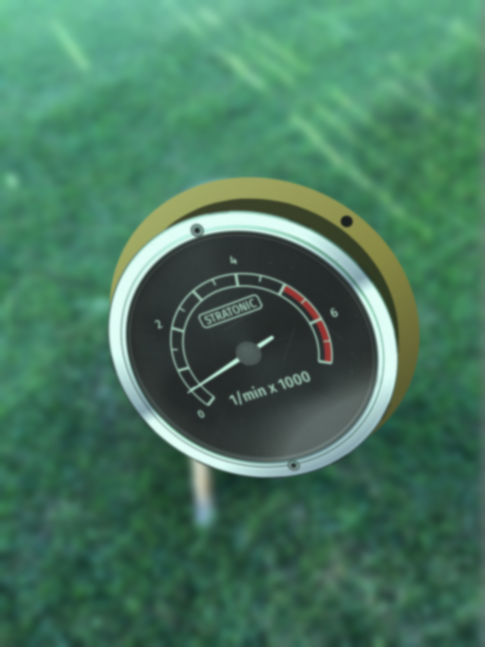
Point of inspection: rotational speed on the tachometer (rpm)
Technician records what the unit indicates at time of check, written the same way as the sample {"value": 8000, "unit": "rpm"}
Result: {"value": 500, "unit": "rpm"}
